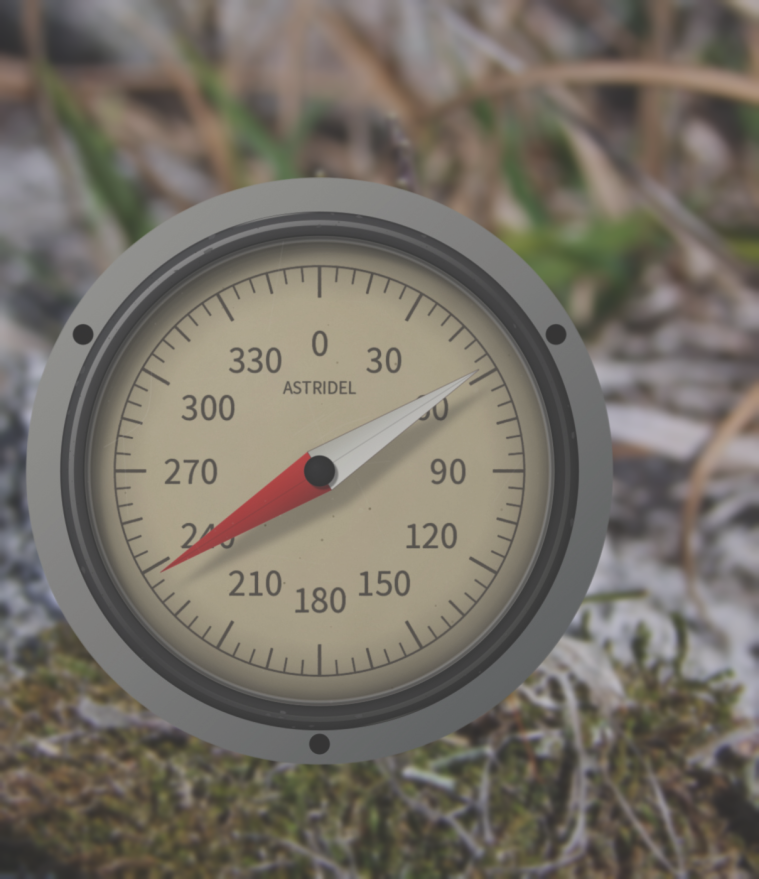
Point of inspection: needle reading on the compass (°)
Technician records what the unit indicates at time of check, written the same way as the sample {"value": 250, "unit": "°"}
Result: {"value": 237.5, "unit": "°"}
